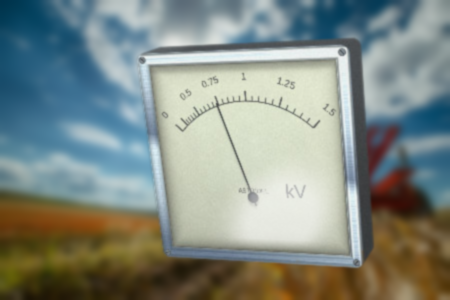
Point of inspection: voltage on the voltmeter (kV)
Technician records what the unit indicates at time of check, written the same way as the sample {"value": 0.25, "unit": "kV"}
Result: {"value": 0.75, "unit": "kV"}
